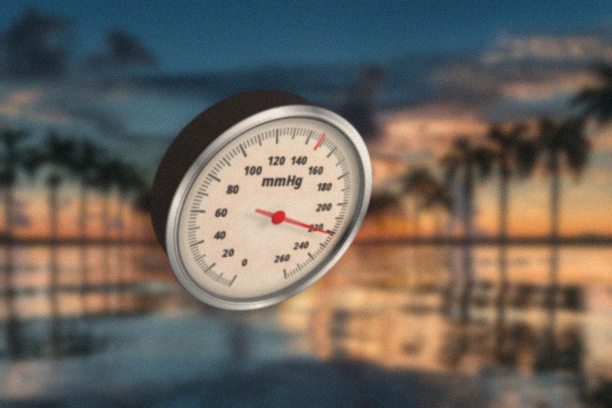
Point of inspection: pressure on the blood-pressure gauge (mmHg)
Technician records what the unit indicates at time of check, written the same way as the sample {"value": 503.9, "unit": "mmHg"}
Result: {"value": 220, "unit": "mmHg"}
